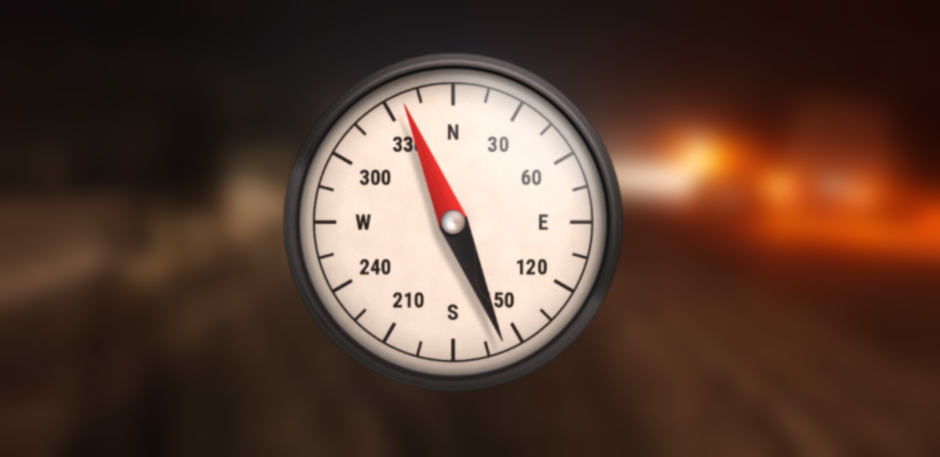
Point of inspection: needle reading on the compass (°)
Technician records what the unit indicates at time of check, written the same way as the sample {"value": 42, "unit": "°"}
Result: {"value": 337.5, "unit": "°"}
